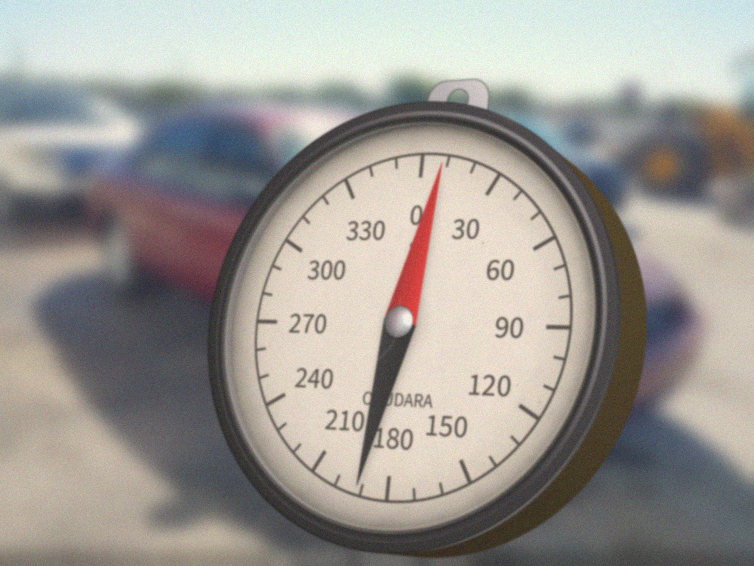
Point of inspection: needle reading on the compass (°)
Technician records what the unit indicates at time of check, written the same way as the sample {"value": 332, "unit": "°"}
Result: {"value": 10, "unit": "°"}
